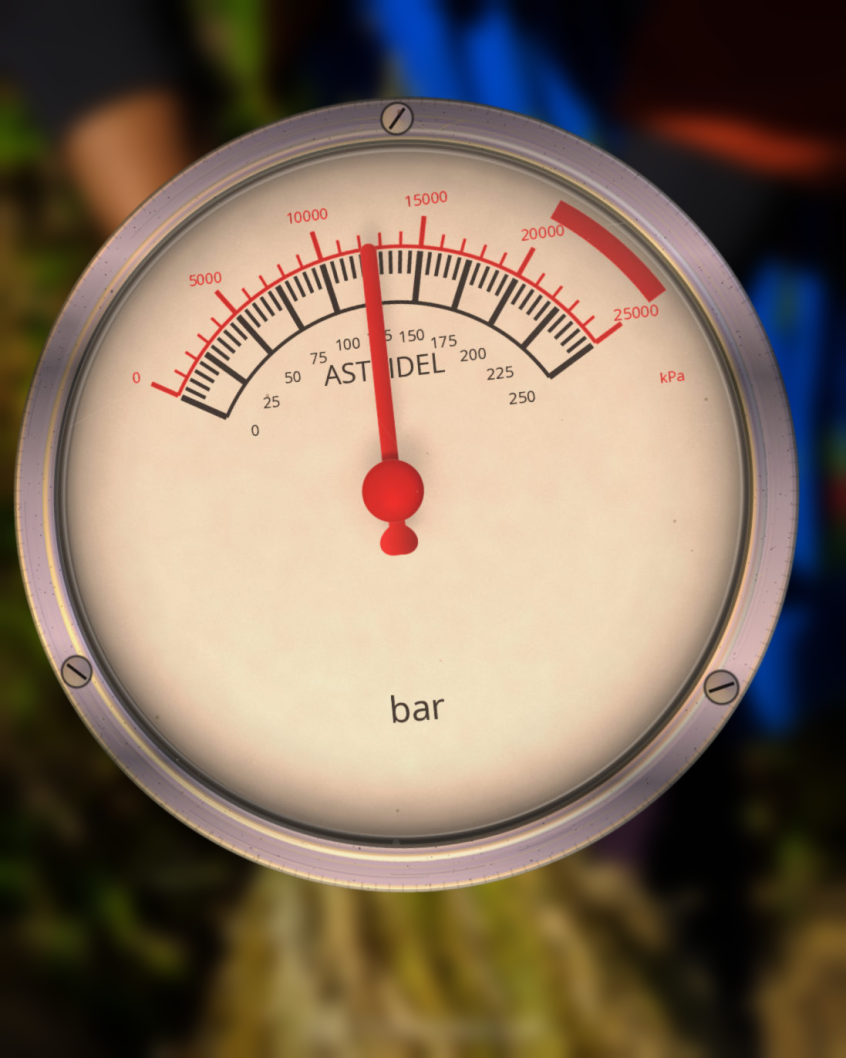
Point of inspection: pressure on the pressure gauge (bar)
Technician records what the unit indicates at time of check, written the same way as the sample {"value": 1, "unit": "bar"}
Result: {"value": 125, "unit": "bar"}
